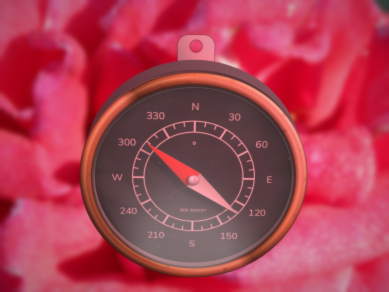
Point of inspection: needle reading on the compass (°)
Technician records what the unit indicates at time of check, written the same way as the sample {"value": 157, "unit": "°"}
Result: {"value": 310, "unit": "°"}
